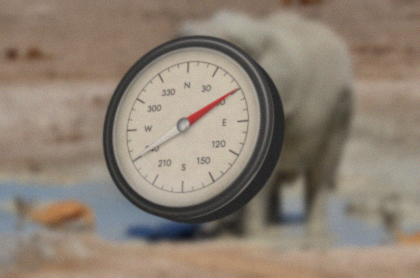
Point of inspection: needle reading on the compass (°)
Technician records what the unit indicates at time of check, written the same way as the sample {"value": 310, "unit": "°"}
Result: {"value": 60, "unit": "°"}
